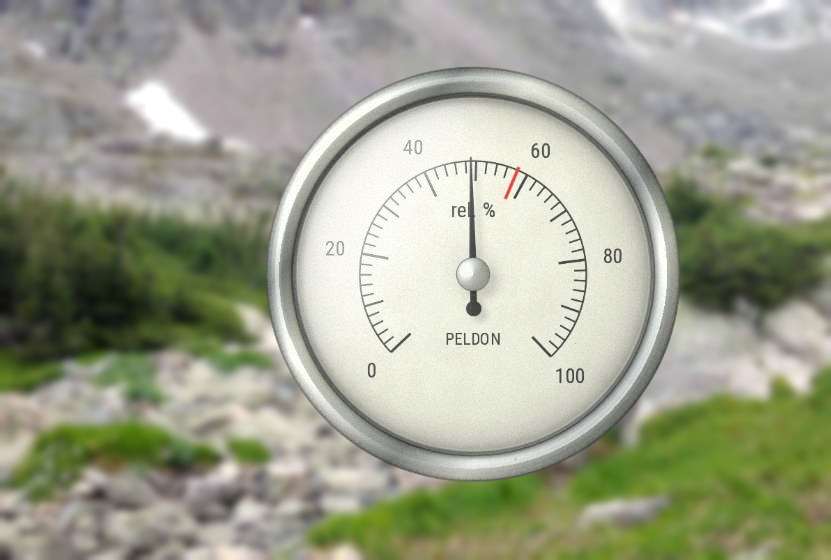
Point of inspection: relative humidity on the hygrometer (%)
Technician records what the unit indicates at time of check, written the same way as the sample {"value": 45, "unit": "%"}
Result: {"value": 49, "unit": "%"}
